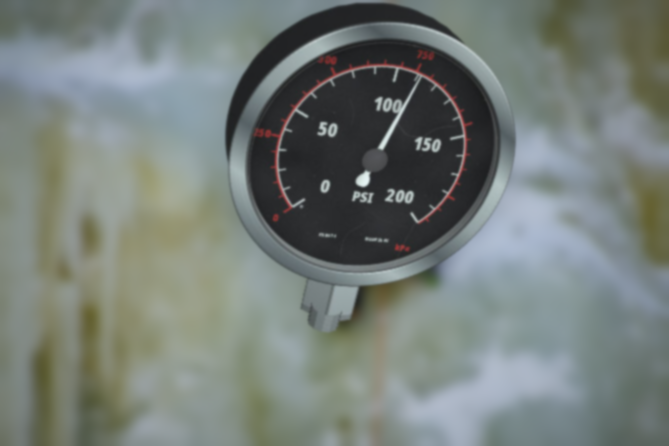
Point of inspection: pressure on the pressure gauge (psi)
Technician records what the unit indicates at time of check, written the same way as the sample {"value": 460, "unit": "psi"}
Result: {"value": 110, "unit": "psi"}
